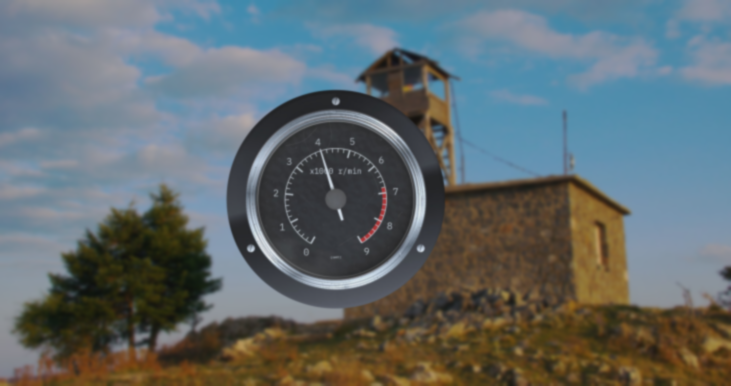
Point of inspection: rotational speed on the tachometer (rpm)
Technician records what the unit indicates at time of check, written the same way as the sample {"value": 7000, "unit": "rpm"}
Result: {"value": 4000, "unit": "rpm"}
